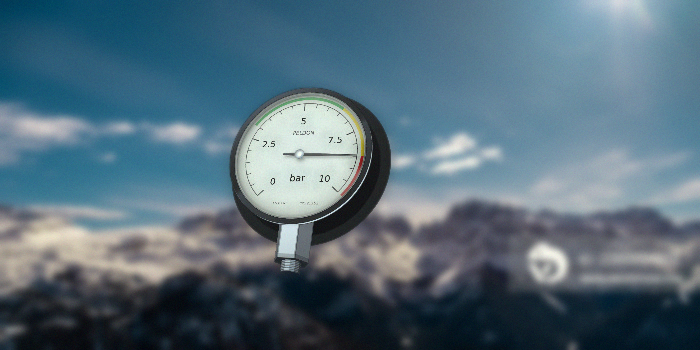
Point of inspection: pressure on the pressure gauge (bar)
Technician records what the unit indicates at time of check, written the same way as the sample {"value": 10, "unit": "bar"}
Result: {"value": 8.5, "unit": "bar"}
